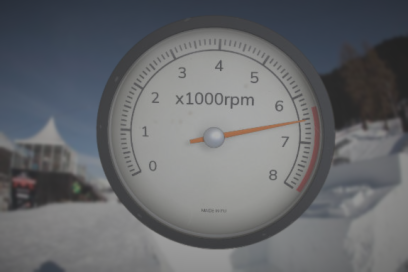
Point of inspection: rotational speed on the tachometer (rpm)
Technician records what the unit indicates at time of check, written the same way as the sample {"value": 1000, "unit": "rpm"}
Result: {"value": 6500, "unit": "rpm"}
